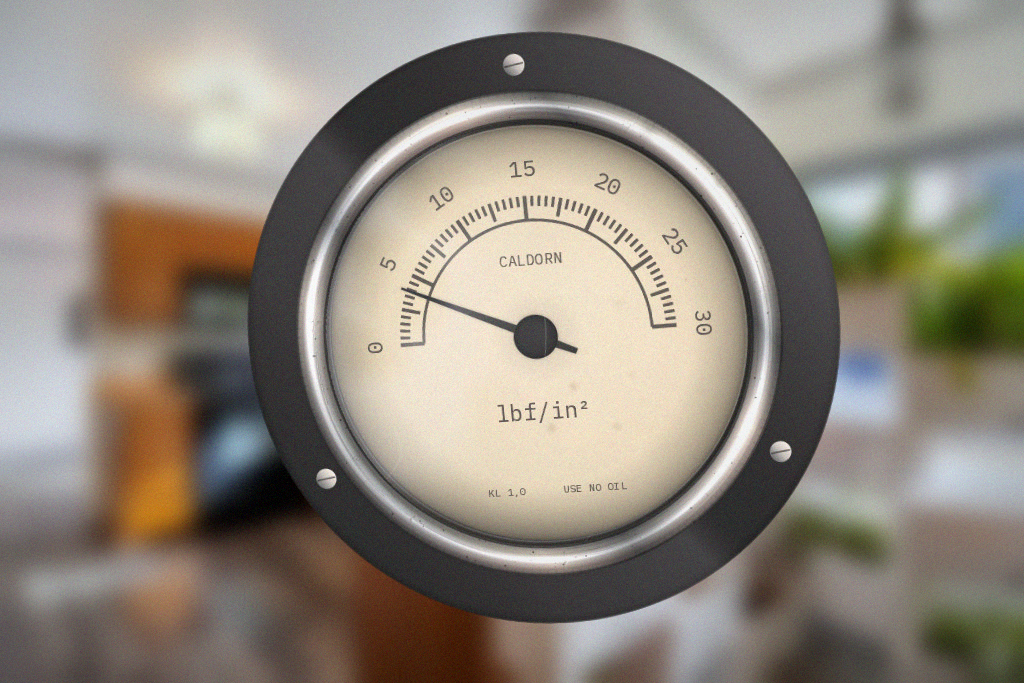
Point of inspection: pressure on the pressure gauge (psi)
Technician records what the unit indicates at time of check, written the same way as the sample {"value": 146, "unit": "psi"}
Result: {"value": 4, "unit": "psi"}
